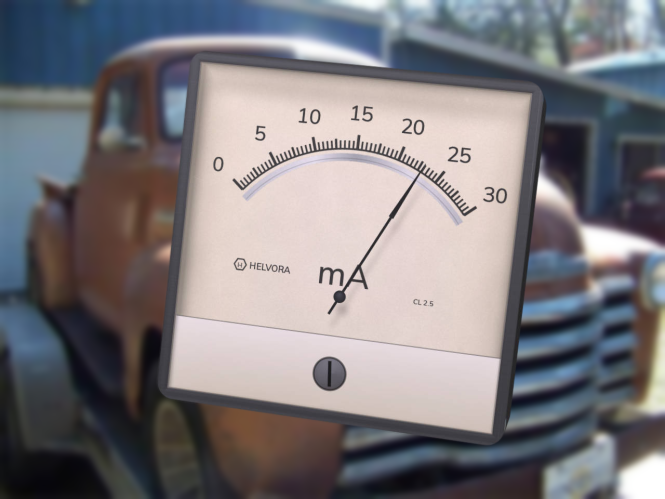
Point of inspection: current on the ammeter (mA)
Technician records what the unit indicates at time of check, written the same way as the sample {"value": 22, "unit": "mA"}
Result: {"value": 23, "unit": "mA"}
